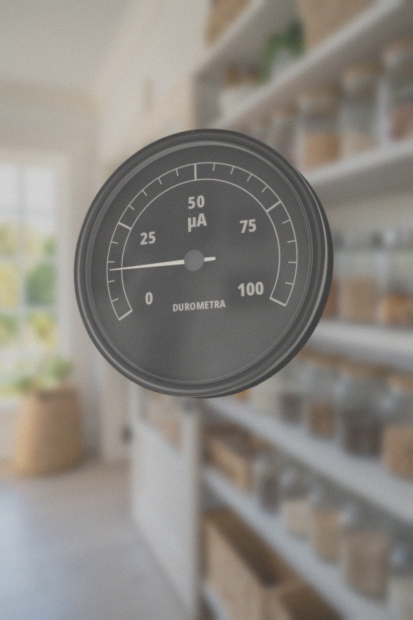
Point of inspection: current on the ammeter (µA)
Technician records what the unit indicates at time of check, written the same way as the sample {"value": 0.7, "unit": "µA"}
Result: {"value": 12.5, "unit": "µA"}
